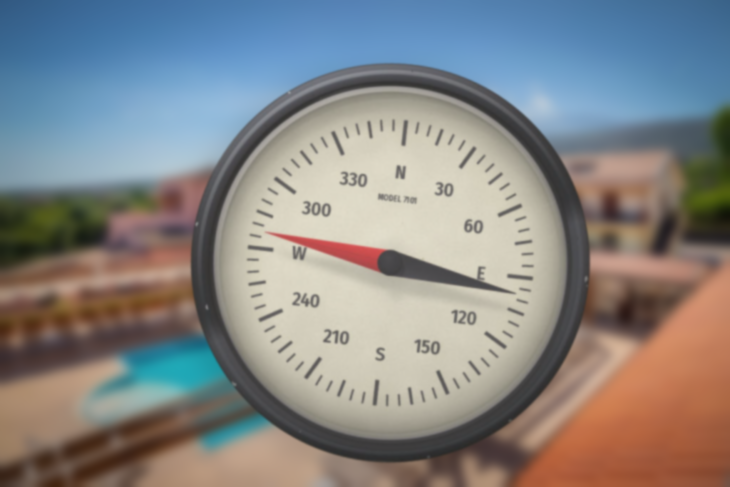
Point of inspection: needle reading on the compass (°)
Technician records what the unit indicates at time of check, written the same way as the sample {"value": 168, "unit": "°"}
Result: {"value": 277.5, "unit": "°"}
